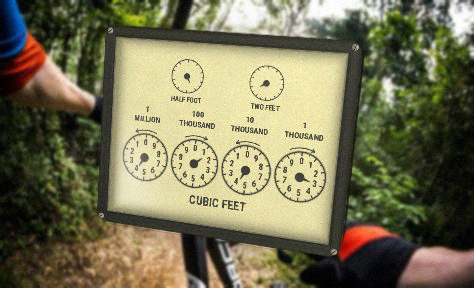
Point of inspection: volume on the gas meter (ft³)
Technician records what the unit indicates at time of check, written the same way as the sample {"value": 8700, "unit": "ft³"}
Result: {"value": 414300, "unit": "ft³"}
